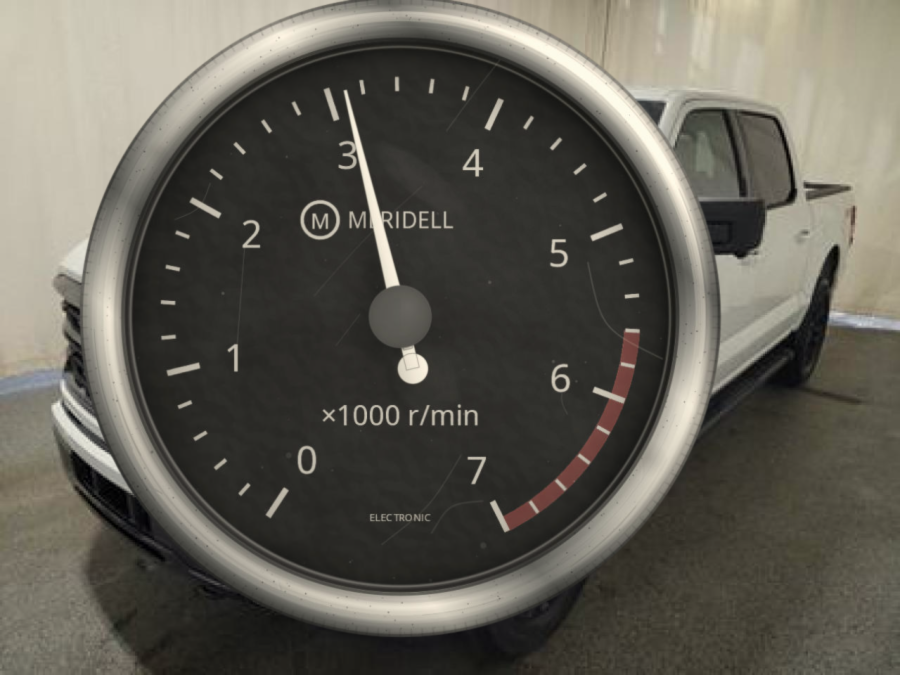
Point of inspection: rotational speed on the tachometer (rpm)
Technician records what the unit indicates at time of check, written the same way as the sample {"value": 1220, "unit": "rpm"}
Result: {"value": 3100, "unit": "rpm"}
